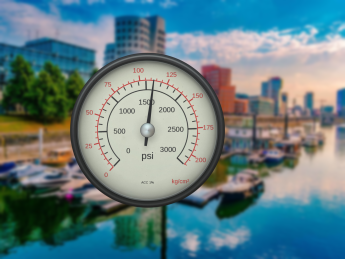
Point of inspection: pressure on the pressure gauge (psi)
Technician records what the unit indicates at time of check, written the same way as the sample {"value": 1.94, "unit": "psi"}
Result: {"value": 1600, "unit": "psi"}
